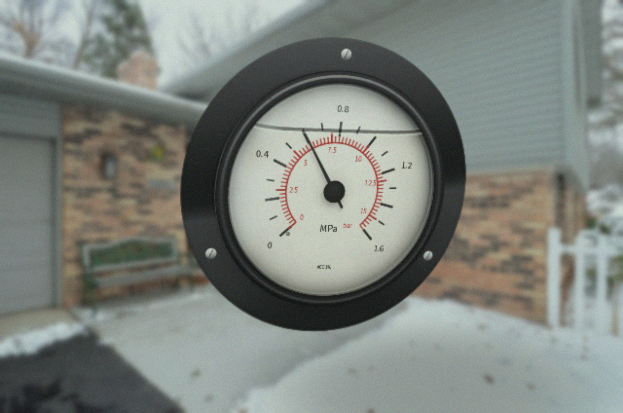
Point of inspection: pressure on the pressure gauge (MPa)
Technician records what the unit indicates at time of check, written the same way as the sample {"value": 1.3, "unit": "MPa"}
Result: {"value": 0.6, "unit": "MPa"}
